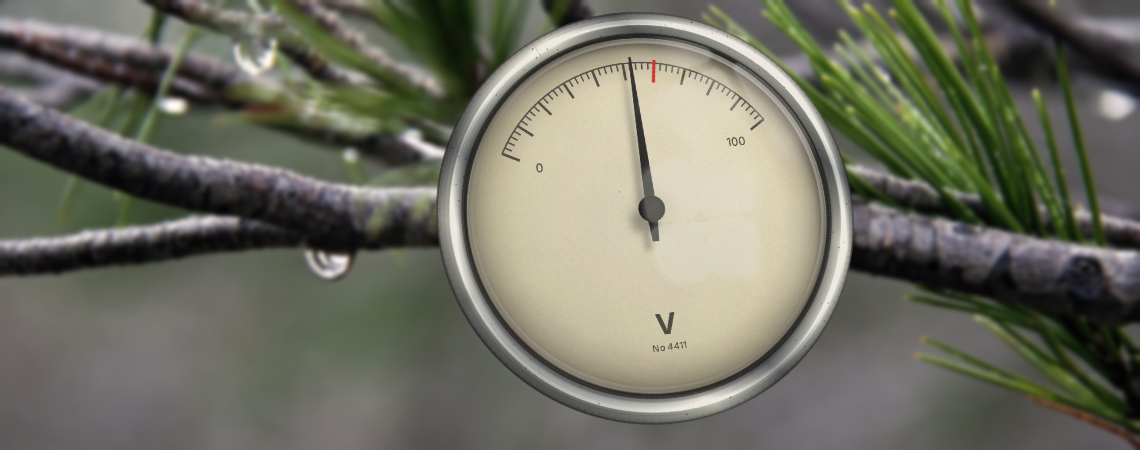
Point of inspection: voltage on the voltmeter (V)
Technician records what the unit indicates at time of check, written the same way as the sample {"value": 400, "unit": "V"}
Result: {"value": 52, "unit": "V"}
